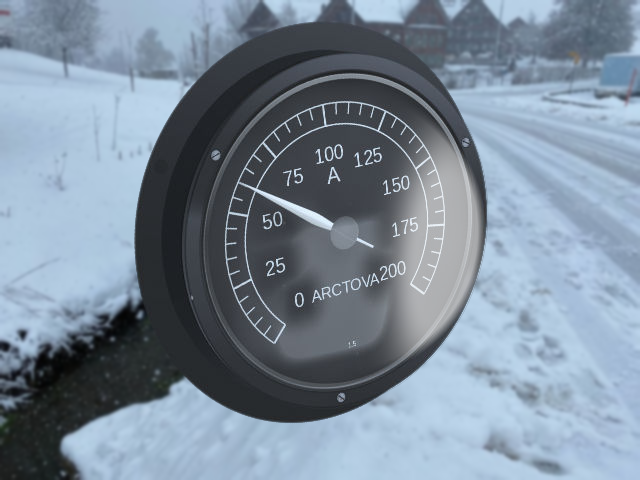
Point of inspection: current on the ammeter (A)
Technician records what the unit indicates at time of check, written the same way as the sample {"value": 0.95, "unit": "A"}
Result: {"value": 60, "unit": "A"}
